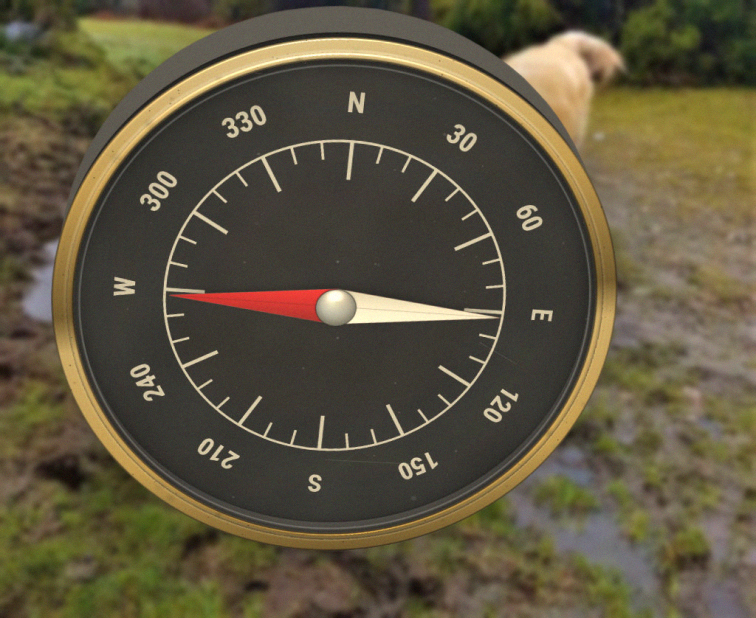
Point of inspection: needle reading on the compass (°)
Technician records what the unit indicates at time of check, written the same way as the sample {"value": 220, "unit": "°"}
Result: {"value": 270, "unit": "°"}
